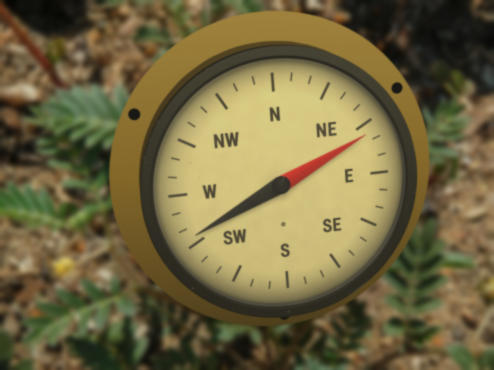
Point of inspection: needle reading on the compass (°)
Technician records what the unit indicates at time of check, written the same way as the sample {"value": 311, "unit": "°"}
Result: {"value": 65, "unit": "°"}
